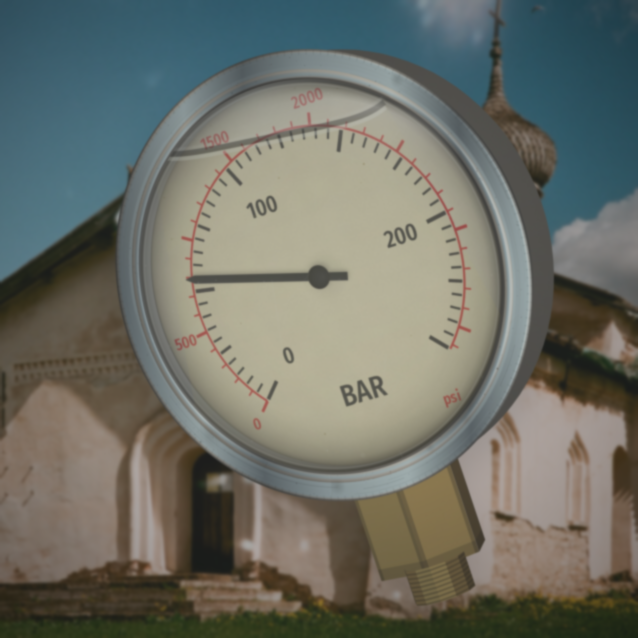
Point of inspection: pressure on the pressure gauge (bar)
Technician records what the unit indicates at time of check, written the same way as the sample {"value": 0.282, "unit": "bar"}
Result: {"value": 55, "unit": "bar"}
